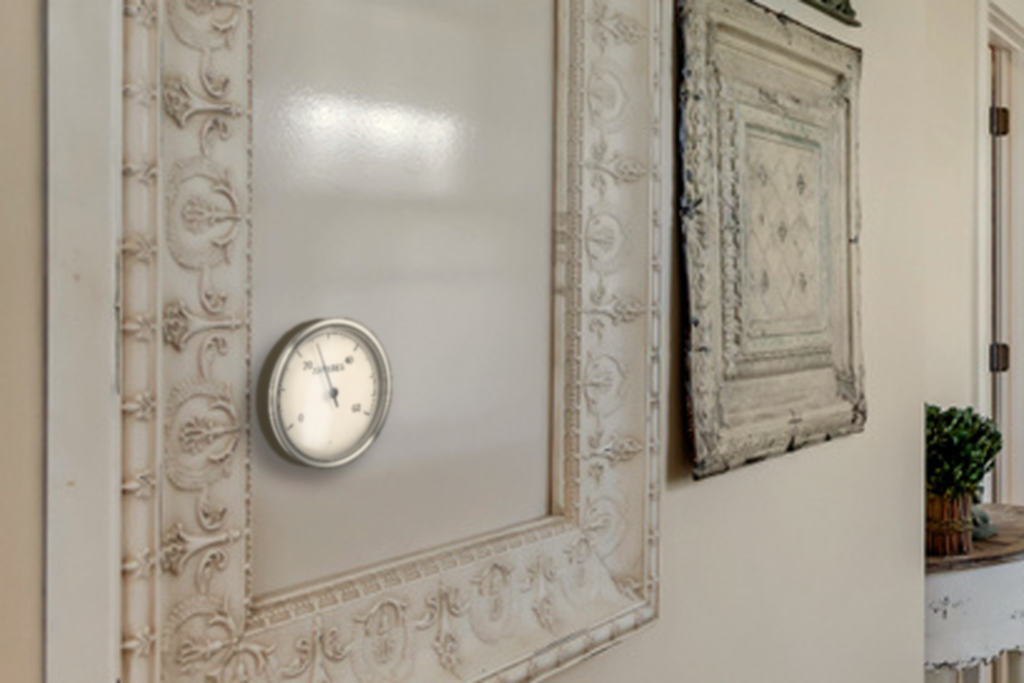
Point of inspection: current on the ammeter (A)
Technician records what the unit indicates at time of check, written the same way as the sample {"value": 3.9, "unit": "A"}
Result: {"value": 25, "unit": "A"}
